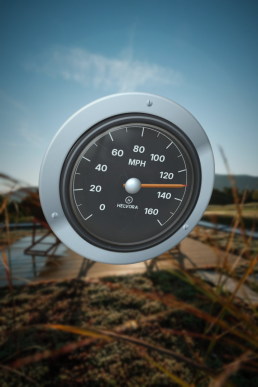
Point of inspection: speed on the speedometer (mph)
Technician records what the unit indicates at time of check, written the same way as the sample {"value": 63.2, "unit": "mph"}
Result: {"value": 130, "unit": "mph"}
